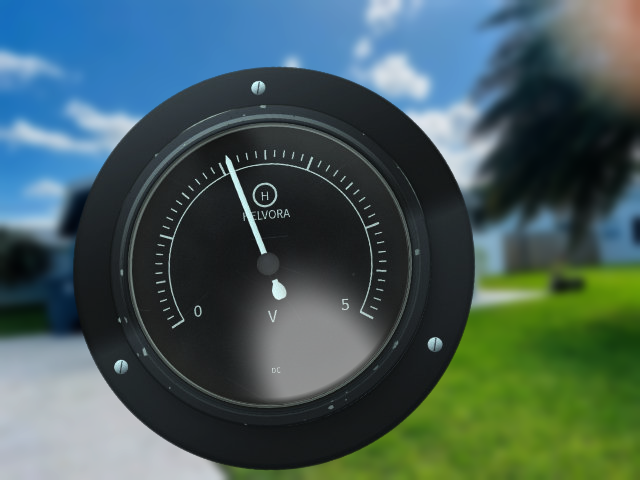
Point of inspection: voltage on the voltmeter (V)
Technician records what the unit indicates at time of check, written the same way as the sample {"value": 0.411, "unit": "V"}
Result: {"value": 2.1, "unit": "V"}
